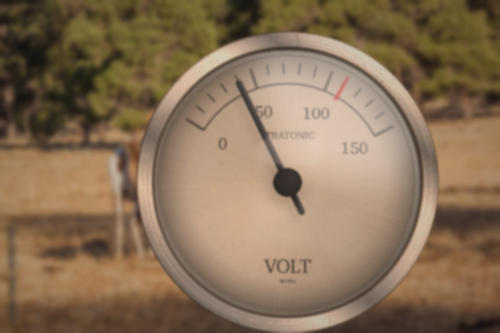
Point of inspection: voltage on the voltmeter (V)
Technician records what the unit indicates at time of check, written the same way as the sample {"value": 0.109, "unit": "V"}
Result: {"value": 40, "unit": "V"}
